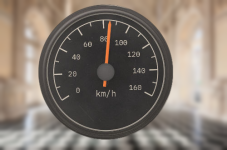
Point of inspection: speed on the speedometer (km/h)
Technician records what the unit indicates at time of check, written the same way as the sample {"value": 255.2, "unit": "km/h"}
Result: {"value": 85, "unit": "km/h"}
